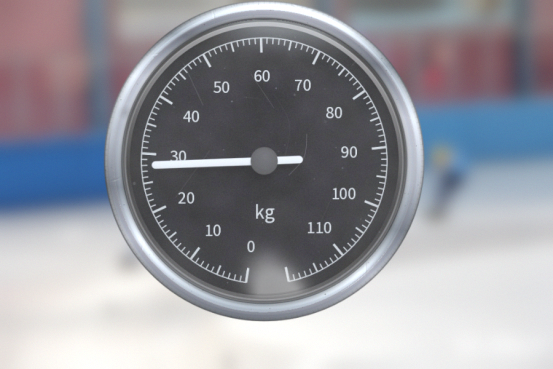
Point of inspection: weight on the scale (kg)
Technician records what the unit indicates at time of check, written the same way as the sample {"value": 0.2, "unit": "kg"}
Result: {"value": 28, "unit": "kg"}
